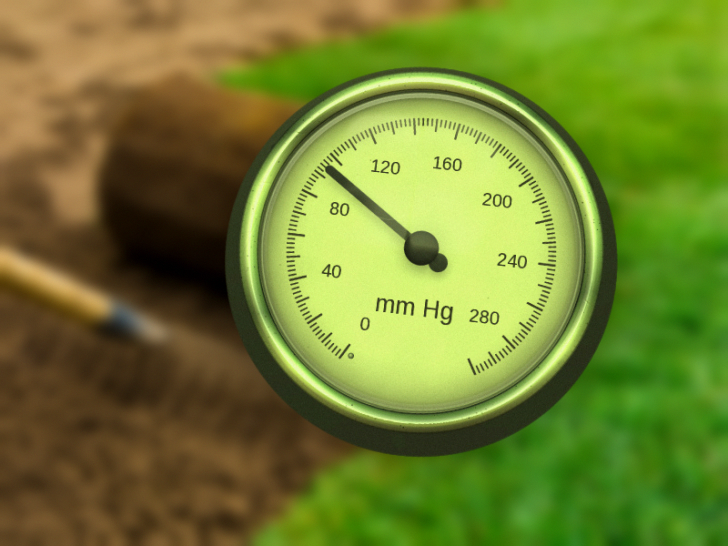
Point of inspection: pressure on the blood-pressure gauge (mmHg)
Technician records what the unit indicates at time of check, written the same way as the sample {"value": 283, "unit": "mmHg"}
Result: {"value": 94, "unit": "mmHg"}
